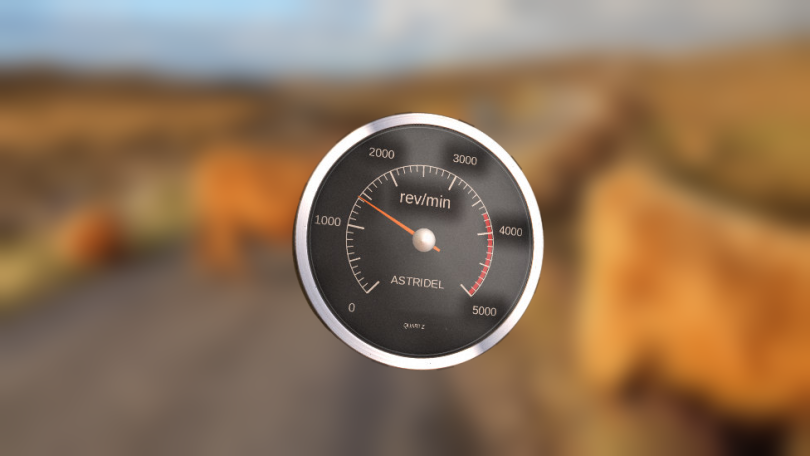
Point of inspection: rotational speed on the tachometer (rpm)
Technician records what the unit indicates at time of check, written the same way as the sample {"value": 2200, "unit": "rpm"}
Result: {"value": 1400, "unit": "rpm"}
